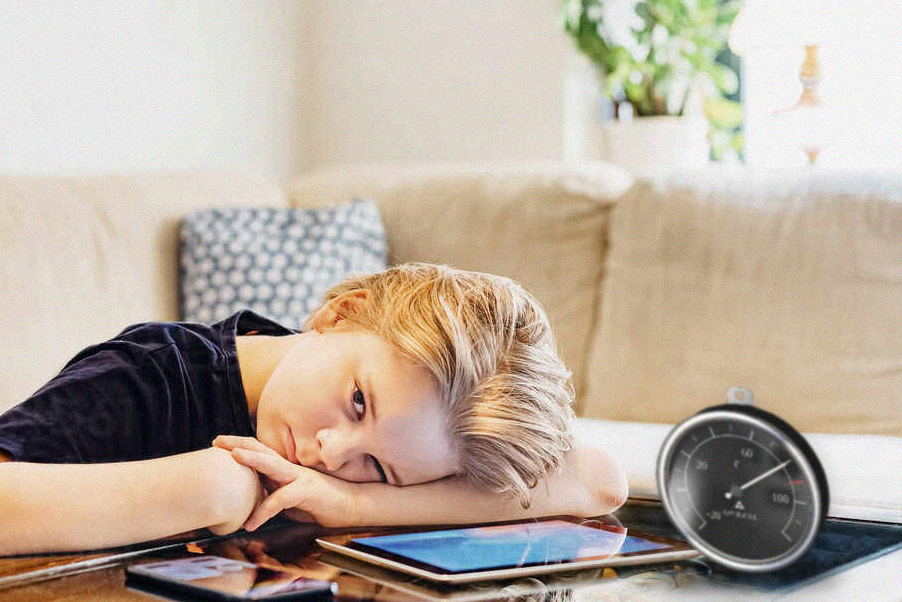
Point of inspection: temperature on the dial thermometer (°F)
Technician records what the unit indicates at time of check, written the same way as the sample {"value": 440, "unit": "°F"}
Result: {"value": 80, "unit": "°F"}
